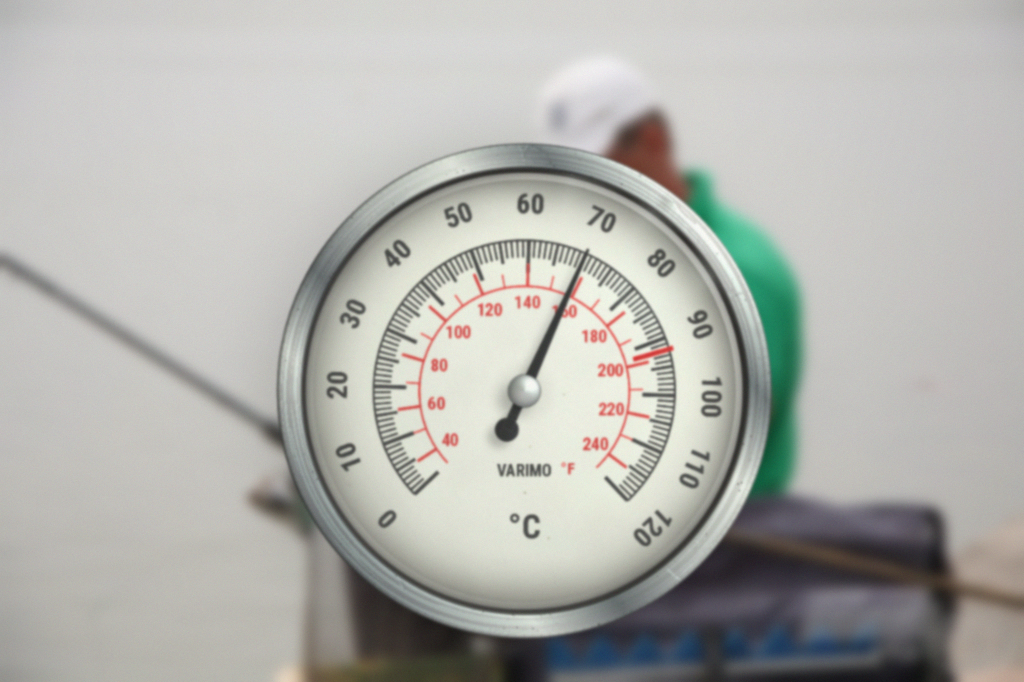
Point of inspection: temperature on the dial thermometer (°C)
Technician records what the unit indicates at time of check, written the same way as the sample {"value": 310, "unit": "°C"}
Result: {"value": 70, "unit": "°C"}
